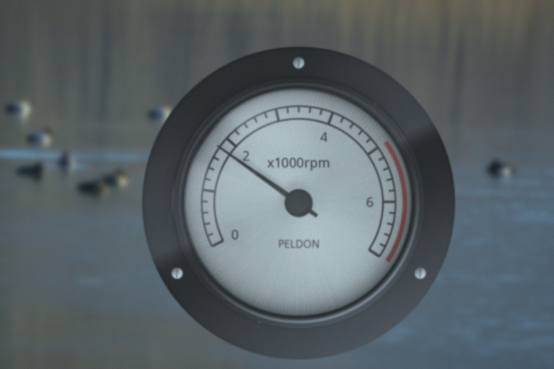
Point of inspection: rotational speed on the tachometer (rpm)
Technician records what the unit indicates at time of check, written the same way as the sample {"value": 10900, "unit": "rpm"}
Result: {"value": 1800, "unit": "rpm"}
